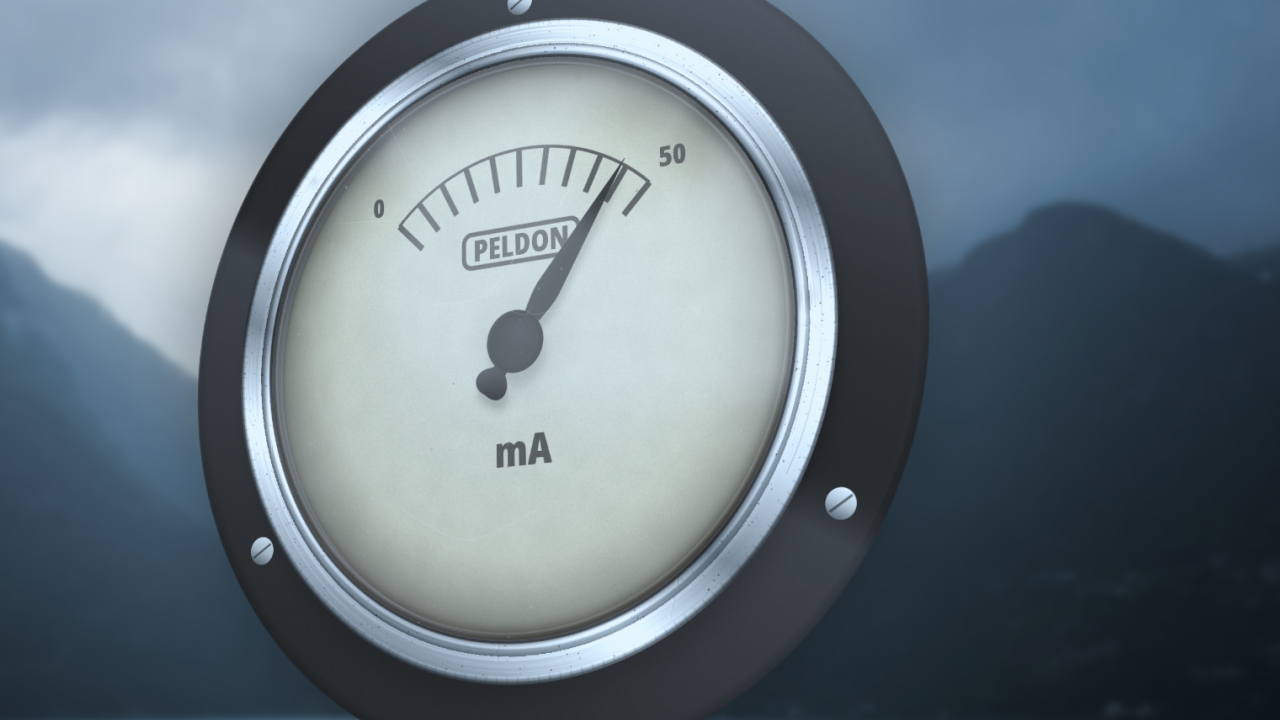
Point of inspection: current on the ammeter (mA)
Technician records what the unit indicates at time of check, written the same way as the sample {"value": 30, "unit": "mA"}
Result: {"value": 45, "unit": "mA"}
